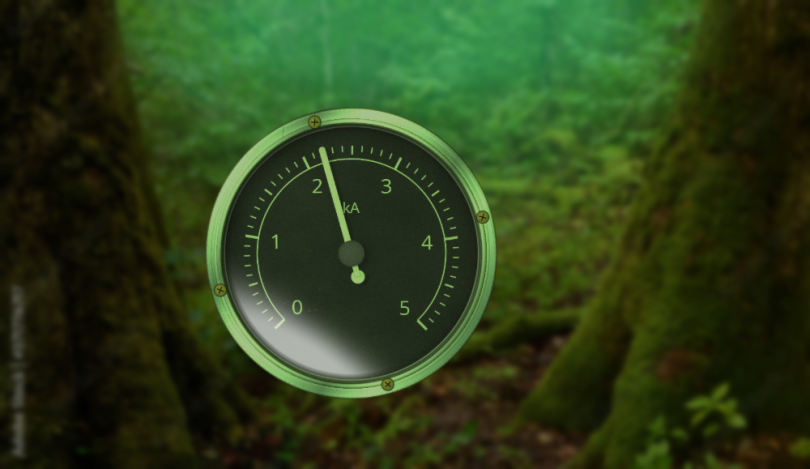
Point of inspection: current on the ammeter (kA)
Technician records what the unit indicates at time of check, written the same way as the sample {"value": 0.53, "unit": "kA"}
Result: {"value": 2.2, "unit": "kA"}
